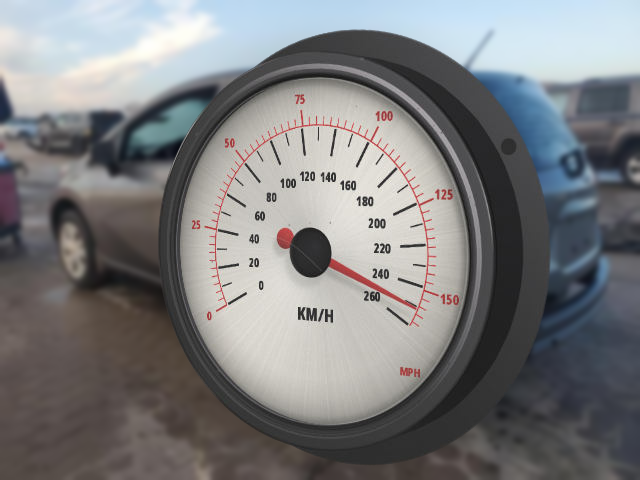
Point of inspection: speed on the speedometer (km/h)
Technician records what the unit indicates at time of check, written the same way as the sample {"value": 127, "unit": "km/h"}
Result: {"value": 250, "unit": "km/h"}
